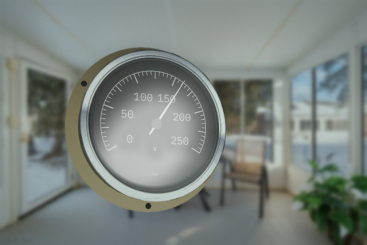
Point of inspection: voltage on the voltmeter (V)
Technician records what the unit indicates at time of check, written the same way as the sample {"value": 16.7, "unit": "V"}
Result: {"value": 160, "unit": "V"}
